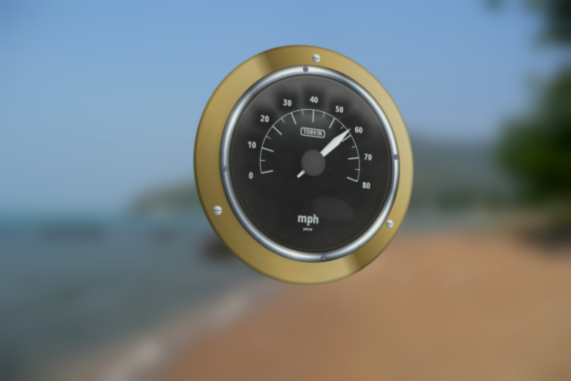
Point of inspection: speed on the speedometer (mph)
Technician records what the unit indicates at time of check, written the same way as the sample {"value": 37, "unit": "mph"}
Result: {"value": 57.5, "unit": "mph"}
